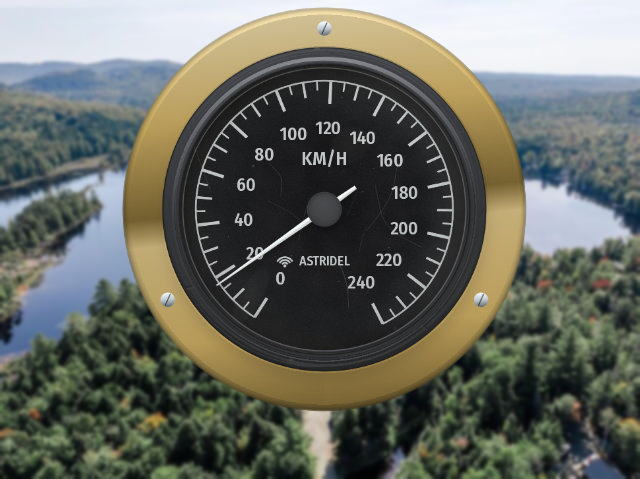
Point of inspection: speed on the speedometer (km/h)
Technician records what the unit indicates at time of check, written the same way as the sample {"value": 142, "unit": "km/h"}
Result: {"value": 17.5, "unit": "km/h"}
